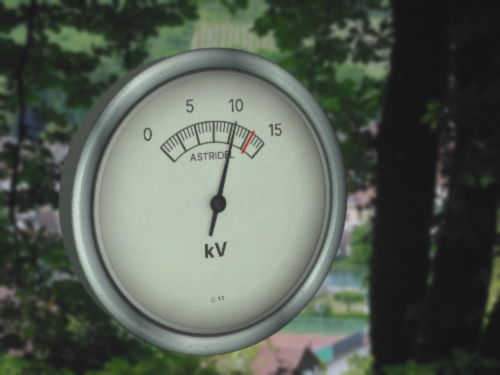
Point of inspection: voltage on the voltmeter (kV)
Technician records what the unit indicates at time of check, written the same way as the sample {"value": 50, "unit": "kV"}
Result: {"value": 10, "unit": "kV"}
